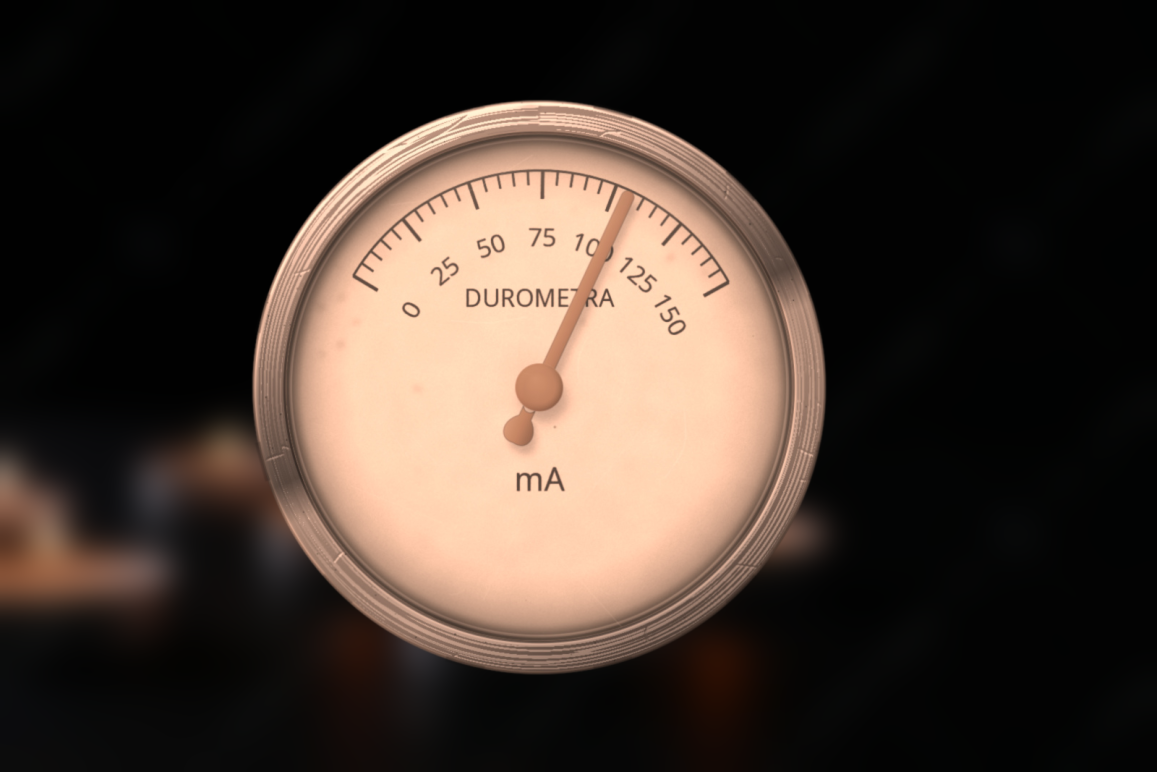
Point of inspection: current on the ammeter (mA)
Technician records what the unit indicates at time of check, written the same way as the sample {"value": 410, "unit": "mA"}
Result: {"value": 105, "unit": "mA"}
